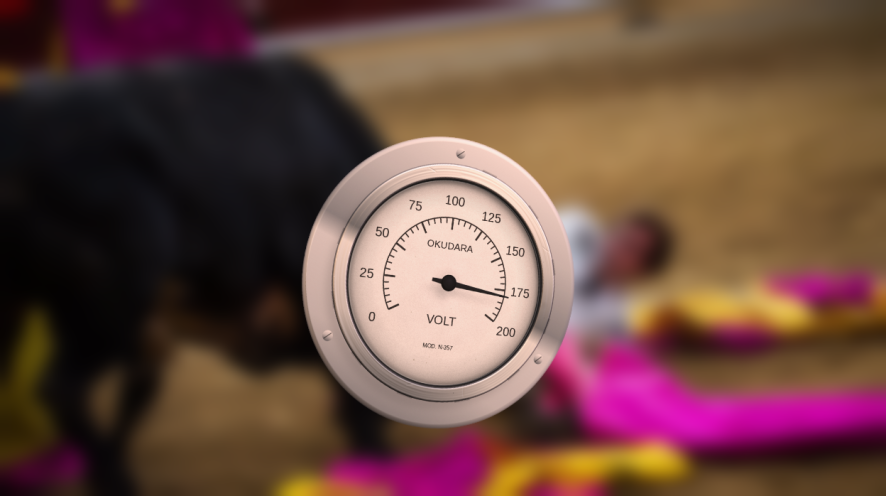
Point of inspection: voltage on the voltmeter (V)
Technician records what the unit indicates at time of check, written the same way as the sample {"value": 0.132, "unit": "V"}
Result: {"value": 180, "unit": "V"}
